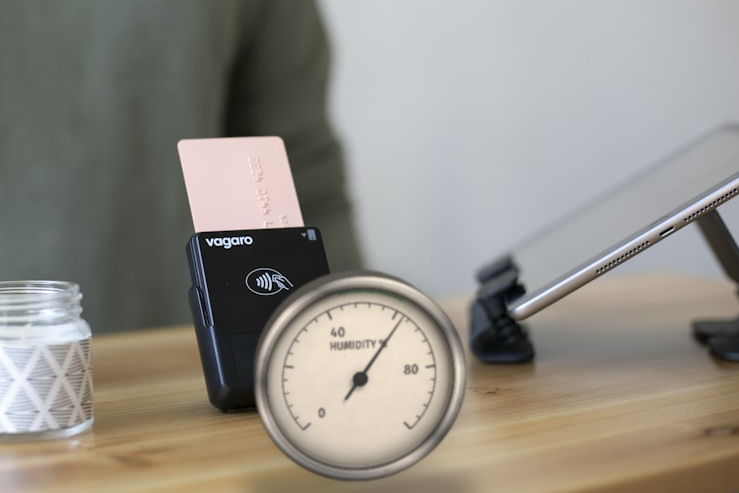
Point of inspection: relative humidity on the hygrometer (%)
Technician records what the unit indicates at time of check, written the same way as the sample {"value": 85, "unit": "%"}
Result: {"value": 62, "unit": "%"}
